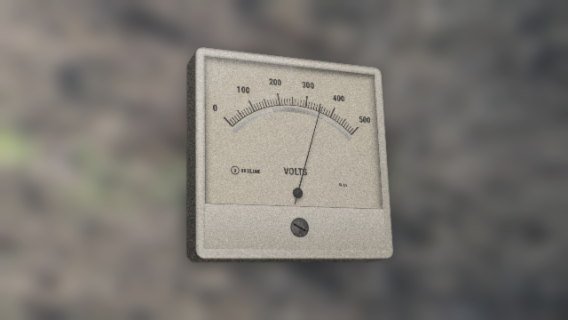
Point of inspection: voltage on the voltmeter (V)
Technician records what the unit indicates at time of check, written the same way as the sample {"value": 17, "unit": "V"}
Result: {"value": 350, "unit": "V"}
